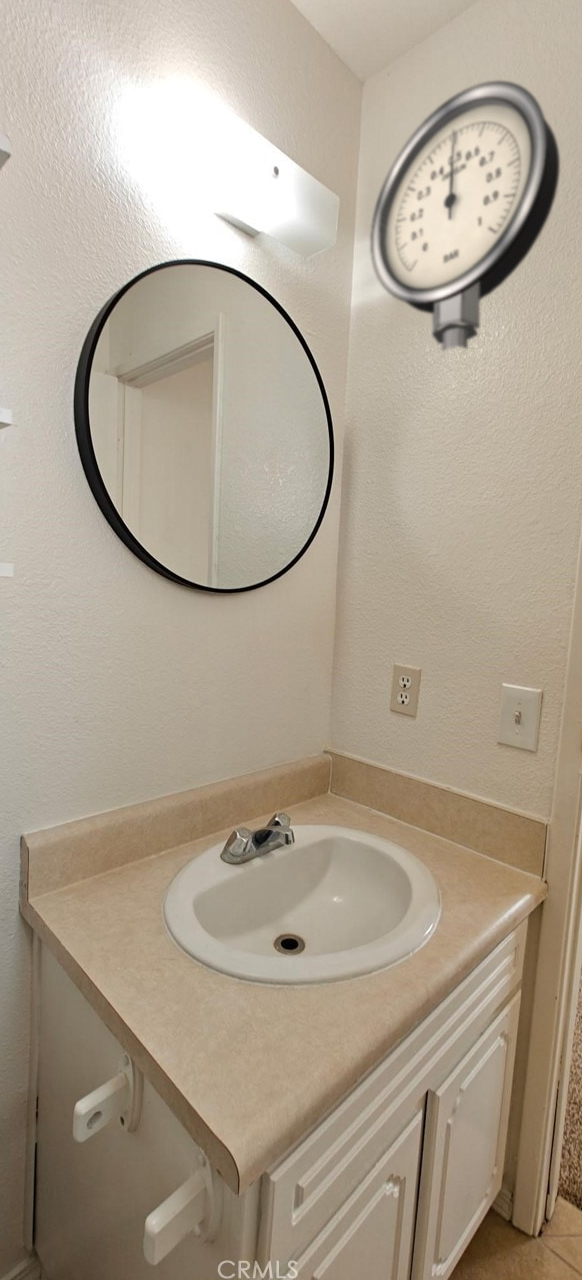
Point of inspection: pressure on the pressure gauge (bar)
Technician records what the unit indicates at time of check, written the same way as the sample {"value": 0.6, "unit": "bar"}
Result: {"value": 0.5, "unit": "bar"}
